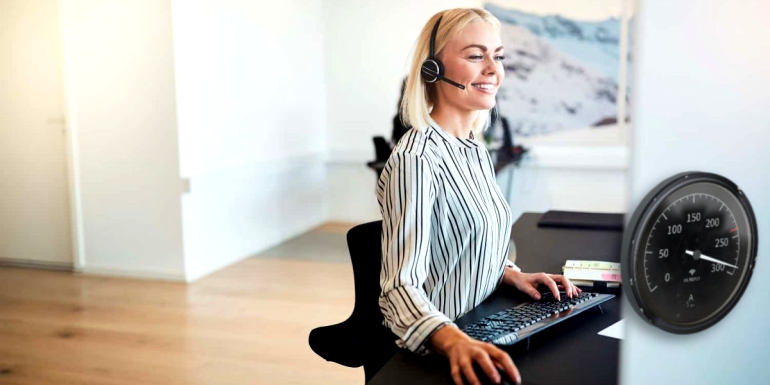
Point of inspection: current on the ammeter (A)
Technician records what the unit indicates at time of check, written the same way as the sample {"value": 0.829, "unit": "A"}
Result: {"value": 290, "unit": "A"}
